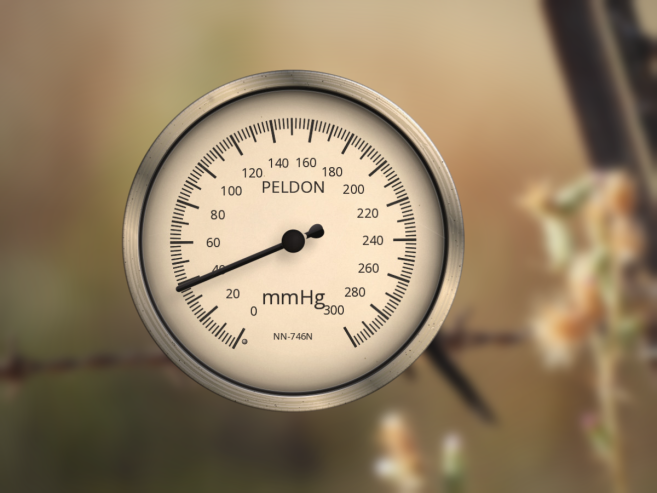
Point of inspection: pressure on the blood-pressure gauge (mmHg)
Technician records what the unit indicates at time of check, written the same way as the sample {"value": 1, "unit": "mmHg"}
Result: {"value": 38, "unit": "mmHg"}
